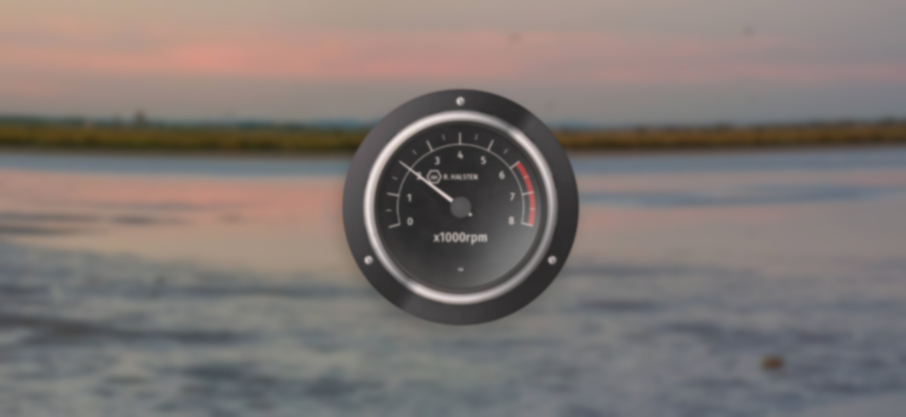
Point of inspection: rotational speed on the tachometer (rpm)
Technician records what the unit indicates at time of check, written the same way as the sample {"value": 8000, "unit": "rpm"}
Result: {"value": 2000, "unit": "rpm"}
